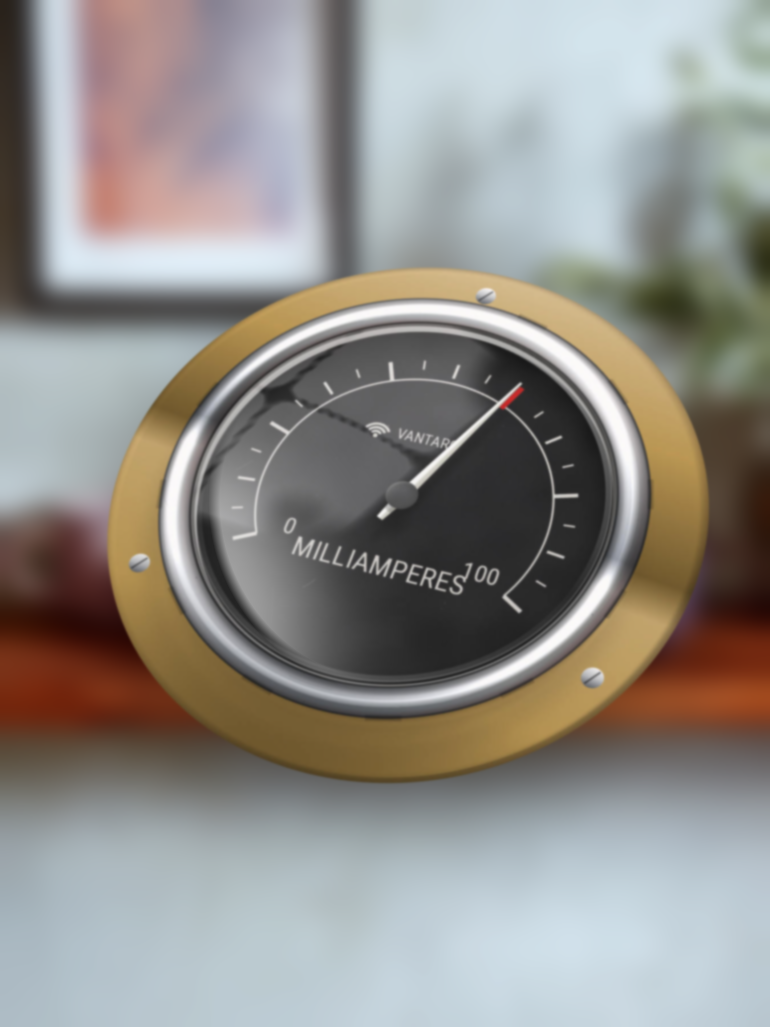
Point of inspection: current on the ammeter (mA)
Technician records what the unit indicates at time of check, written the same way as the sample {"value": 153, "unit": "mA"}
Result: {"value": 60, "unit": "mA"}
